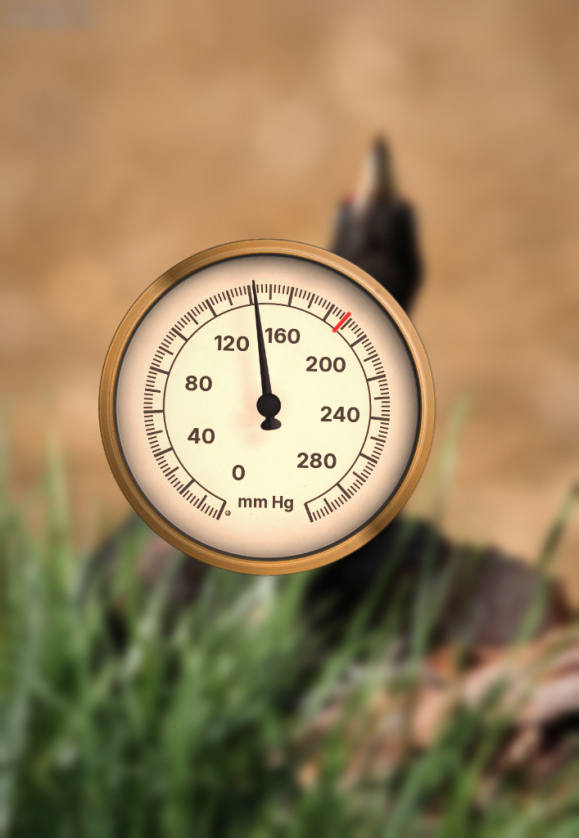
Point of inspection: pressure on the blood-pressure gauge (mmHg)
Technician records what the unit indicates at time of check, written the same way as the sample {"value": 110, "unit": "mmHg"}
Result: {"value": 142, "unit": "mmHg"}
